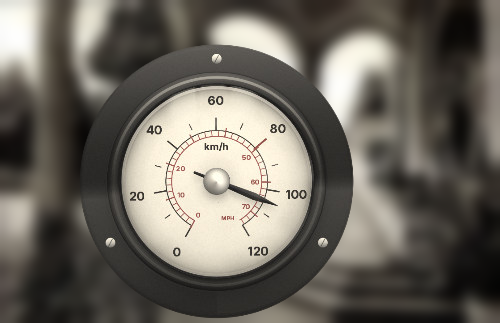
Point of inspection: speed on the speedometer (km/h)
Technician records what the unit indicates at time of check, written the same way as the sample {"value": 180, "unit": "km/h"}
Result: {"value": 105, "unit": "km/h"}
